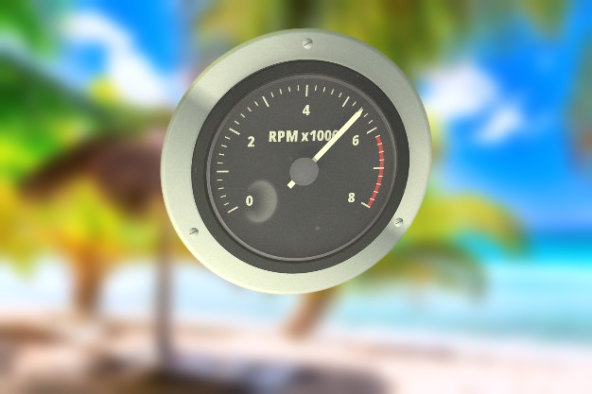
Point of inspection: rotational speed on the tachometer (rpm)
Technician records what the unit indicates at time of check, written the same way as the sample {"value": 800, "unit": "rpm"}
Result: {"value": 5400, "unit": "rpm"}
